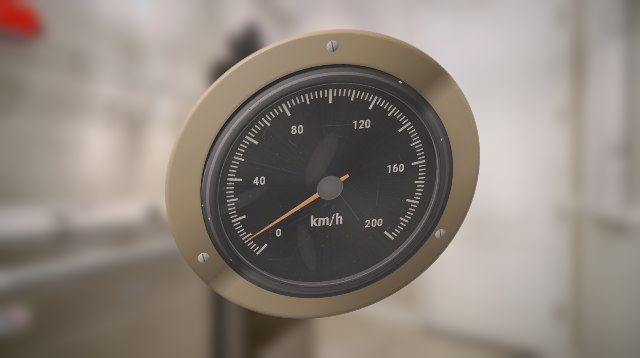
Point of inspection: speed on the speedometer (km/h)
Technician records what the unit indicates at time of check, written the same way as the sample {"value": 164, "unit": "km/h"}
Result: {"value": 10, "unit": "km/h"}
